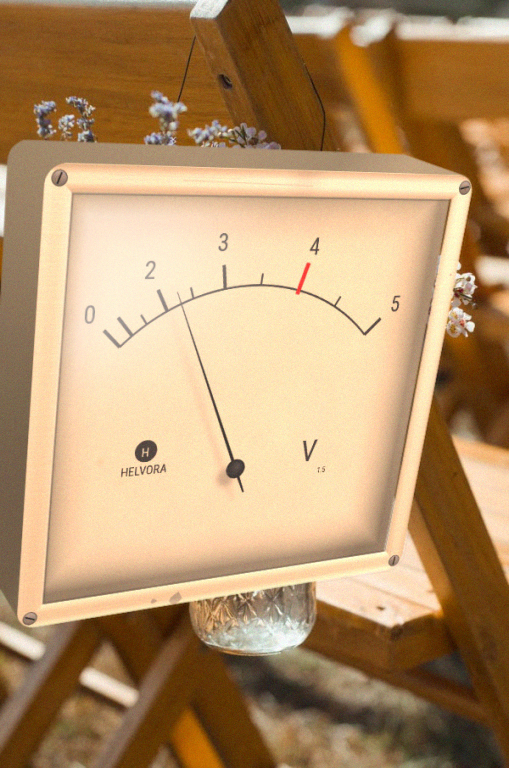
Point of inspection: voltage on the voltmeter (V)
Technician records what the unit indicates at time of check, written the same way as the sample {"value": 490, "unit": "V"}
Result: {"value": 2.25, "unit": "V"}
